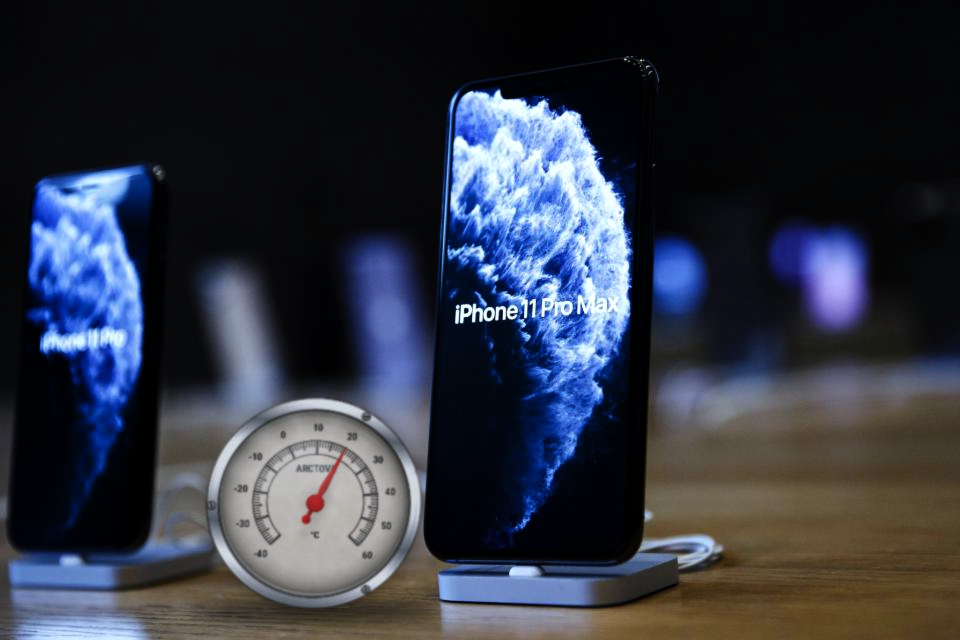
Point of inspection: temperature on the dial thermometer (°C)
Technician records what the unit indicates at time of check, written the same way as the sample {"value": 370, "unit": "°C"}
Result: {"value": 20, "unit": "°C"}
